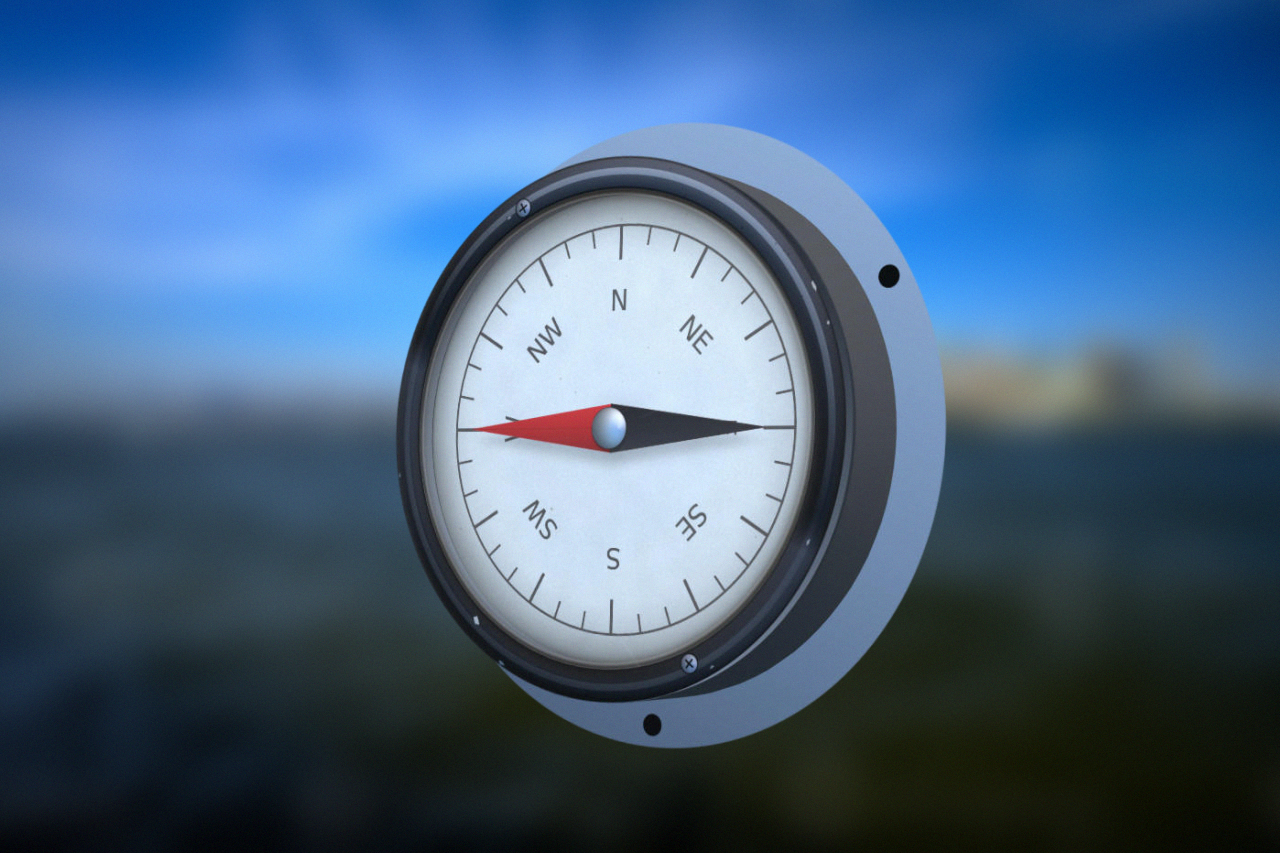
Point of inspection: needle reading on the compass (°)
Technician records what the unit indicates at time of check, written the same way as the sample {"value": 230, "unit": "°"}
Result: {"value": 270, "unit": "°"}
